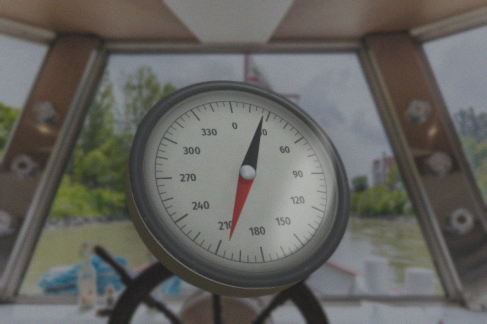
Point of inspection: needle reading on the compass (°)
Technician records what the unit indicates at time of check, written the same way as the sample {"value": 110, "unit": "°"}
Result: {"value": 205, "unit": "°"}
